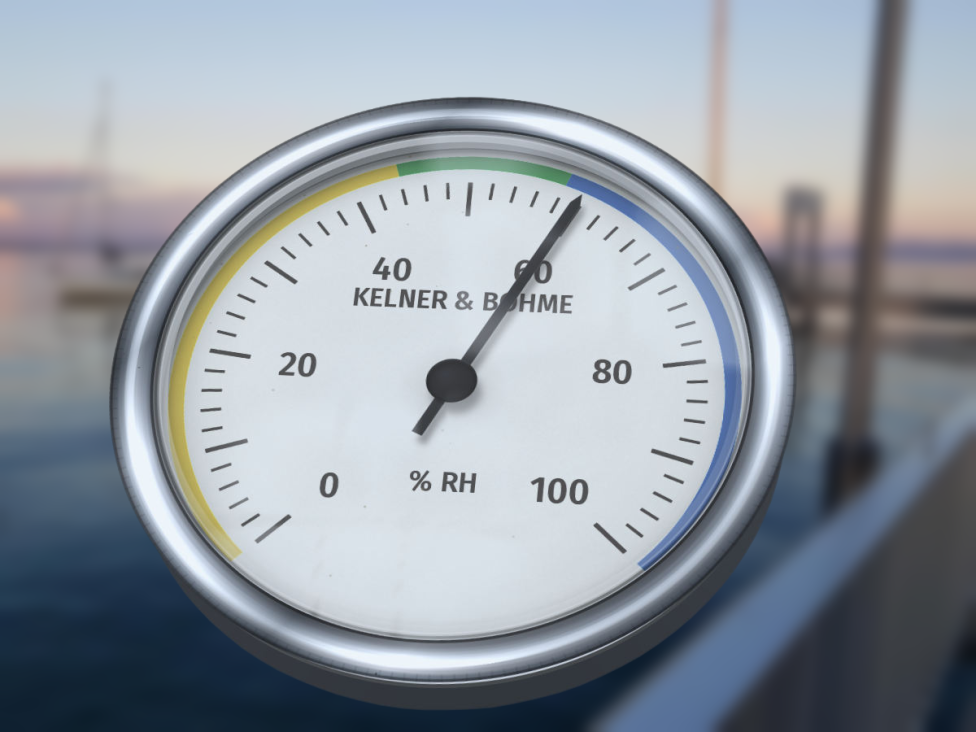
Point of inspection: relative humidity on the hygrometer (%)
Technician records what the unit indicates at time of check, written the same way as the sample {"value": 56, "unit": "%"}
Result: {"value": 60, "unit": "%"}
